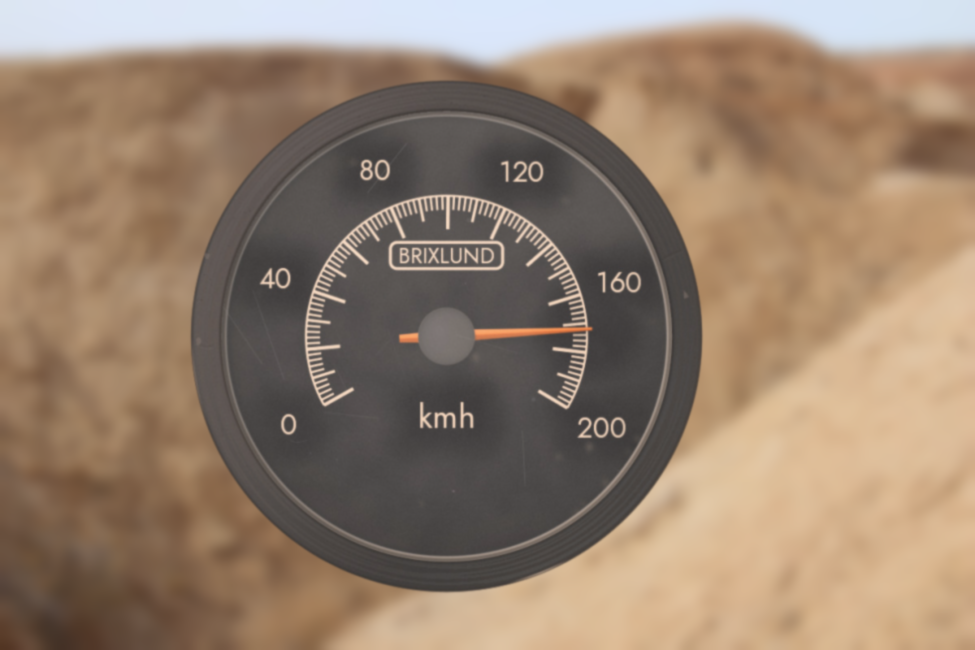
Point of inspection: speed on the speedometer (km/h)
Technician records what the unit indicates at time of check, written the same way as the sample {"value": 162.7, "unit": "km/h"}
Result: {"value": 172, "unit": "km/h"}
